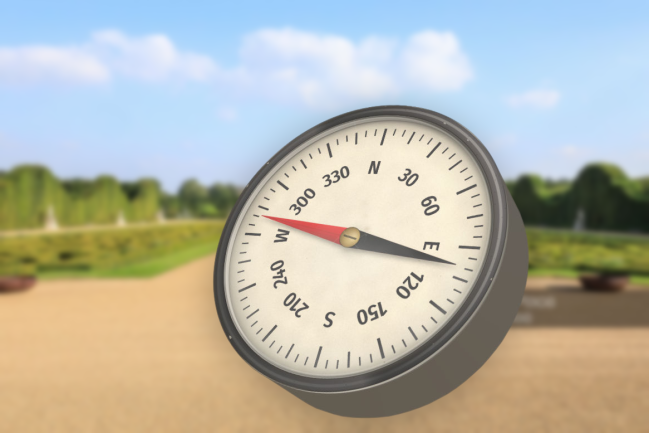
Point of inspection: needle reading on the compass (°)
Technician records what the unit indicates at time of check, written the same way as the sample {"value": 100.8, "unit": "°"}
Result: {"value": 280, "unit": "°"}
